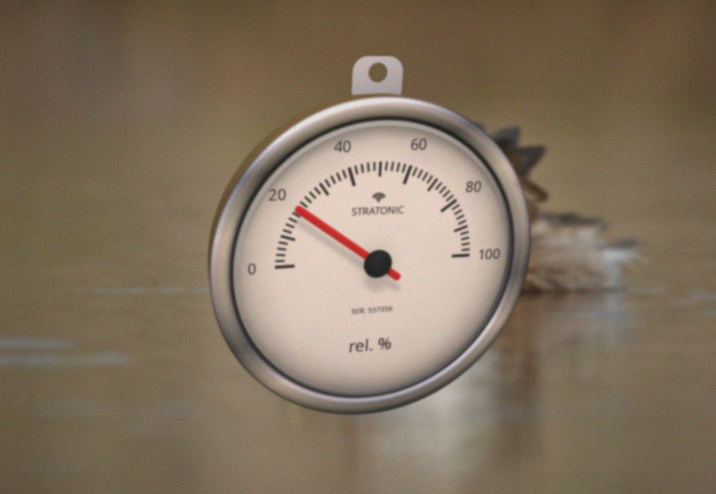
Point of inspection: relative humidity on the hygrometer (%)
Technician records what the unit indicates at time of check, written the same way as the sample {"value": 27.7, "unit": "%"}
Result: {"value": 20, "unit": "%"}
